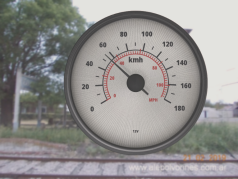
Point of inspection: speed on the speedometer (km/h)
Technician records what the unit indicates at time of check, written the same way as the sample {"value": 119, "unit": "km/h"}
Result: {"value": 55, "unit": "km/h"}
